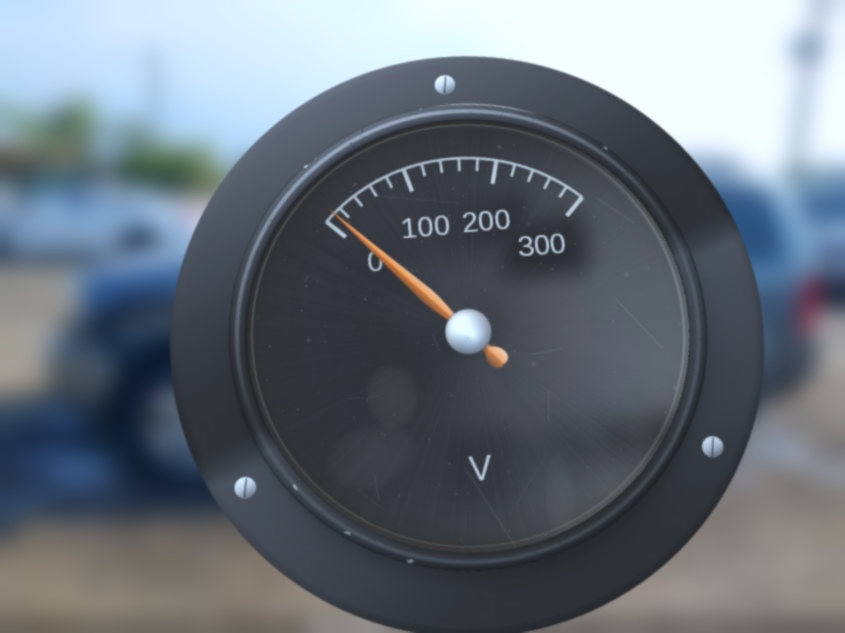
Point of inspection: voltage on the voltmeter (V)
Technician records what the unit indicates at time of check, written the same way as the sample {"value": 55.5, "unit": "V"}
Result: {"value": 10, "unit": "V"}
